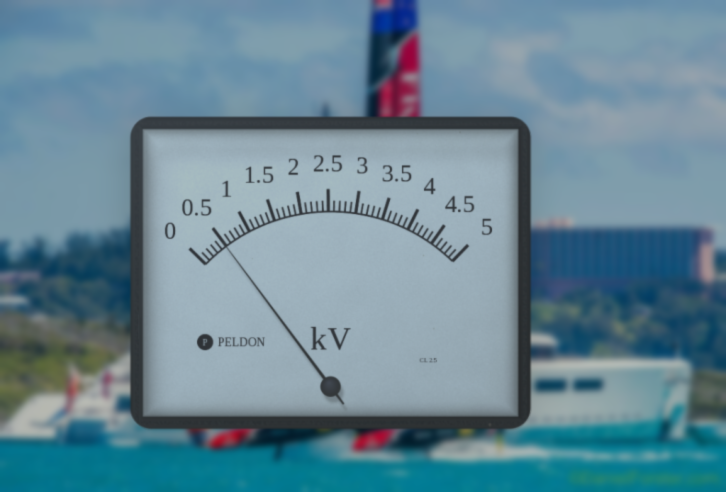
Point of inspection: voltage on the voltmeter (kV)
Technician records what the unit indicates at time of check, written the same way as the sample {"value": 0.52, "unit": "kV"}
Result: {"value": 0.5, "unit": "kV"}
